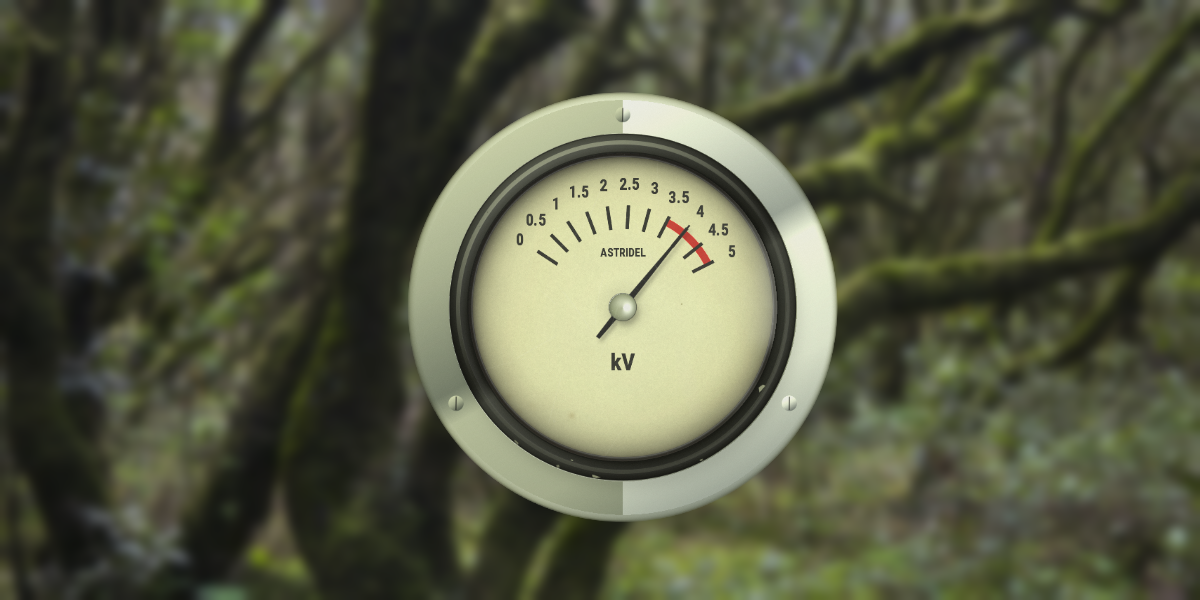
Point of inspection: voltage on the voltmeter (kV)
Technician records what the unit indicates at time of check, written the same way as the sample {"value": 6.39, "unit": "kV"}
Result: {"value": 4, "unit": "kV"}
